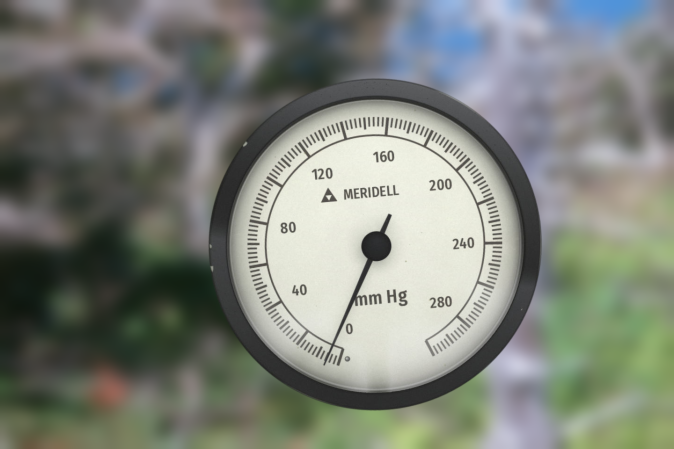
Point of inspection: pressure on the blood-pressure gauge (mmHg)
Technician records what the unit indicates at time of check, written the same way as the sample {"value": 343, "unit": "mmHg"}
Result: {"value": 6, "unit": "mmHg"}
